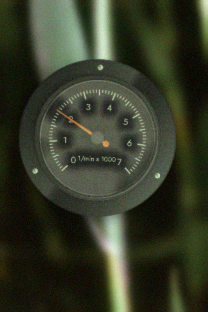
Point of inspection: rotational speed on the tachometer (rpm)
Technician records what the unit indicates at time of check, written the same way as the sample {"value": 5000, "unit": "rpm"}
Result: {"value": 2000, "unit": "rpm"}
